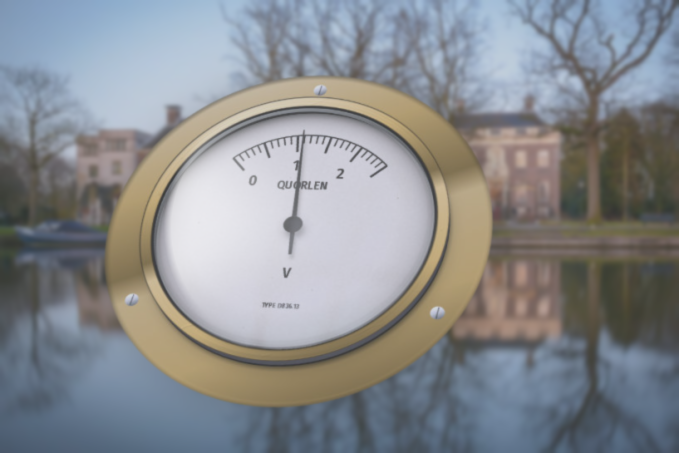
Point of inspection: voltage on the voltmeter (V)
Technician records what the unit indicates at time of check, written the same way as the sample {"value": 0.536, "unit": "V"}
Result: {"value": 1.1, "unit": "V"}
